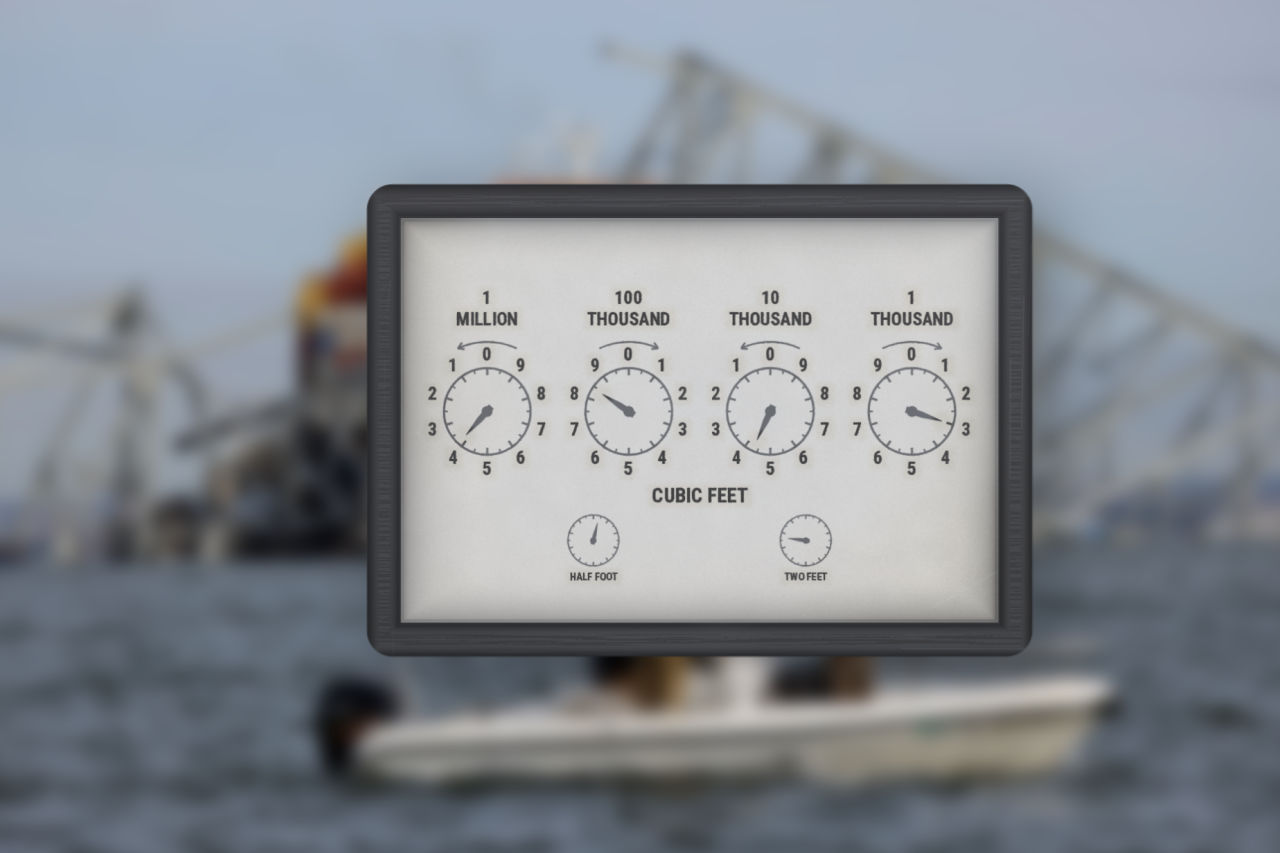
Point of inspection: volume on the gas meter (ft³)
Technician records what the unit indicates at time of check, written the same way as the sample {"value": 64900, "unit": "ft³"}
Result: {"value": 384300, "unit": "ft³"}
